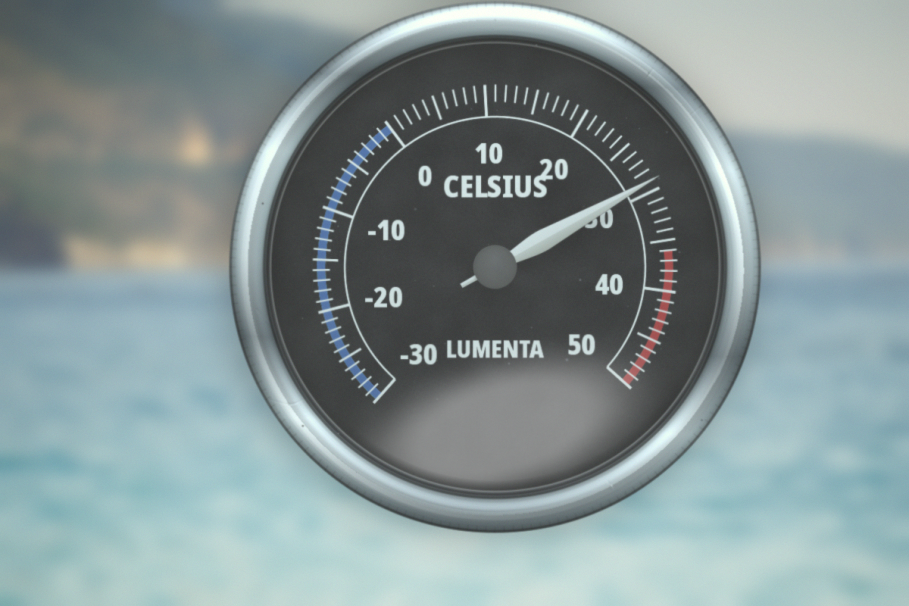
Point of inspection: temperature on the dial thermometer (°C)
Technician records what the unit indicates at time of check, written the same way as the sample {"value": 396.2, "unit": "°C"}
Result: {"value": 29, "unit": "°C"}
